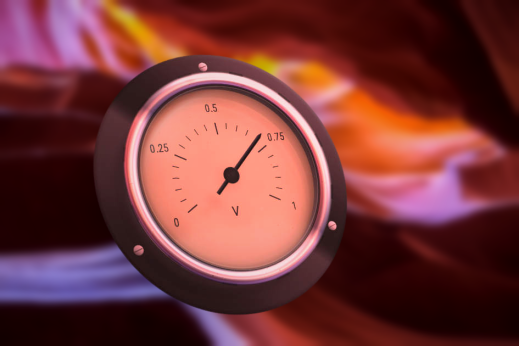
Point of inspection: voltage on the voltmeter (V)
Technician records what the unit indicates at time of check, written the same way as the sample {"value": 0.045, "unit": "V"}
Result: {"value": 0.7, "unit": "V"}
